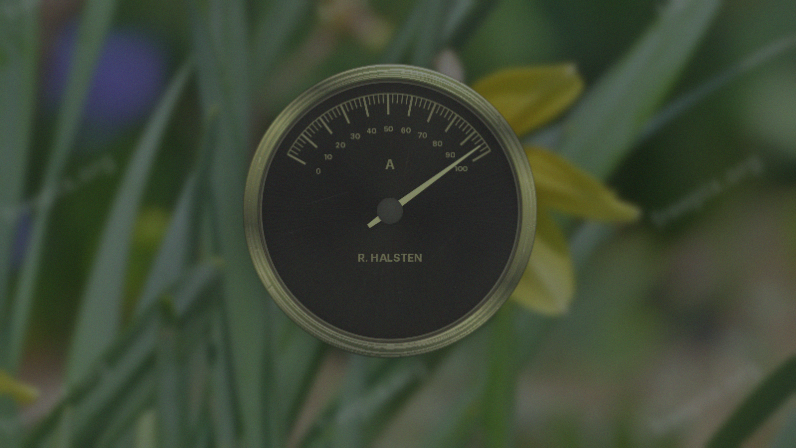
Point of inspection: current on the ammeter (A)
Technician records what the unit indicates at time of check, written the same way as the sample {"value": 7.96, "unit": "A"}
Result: {"value": 96, "unit": "A"}
